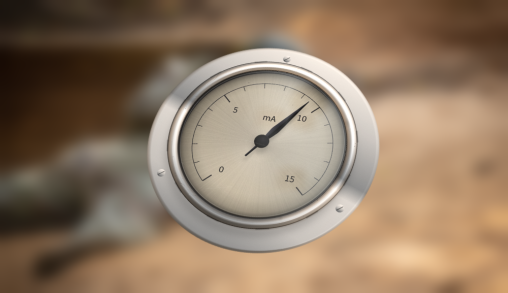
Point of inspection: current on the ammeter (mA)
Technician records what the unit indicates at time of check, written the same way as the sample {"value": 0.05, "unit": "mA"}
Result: {"value": 9.5, "unit": "mA"}
